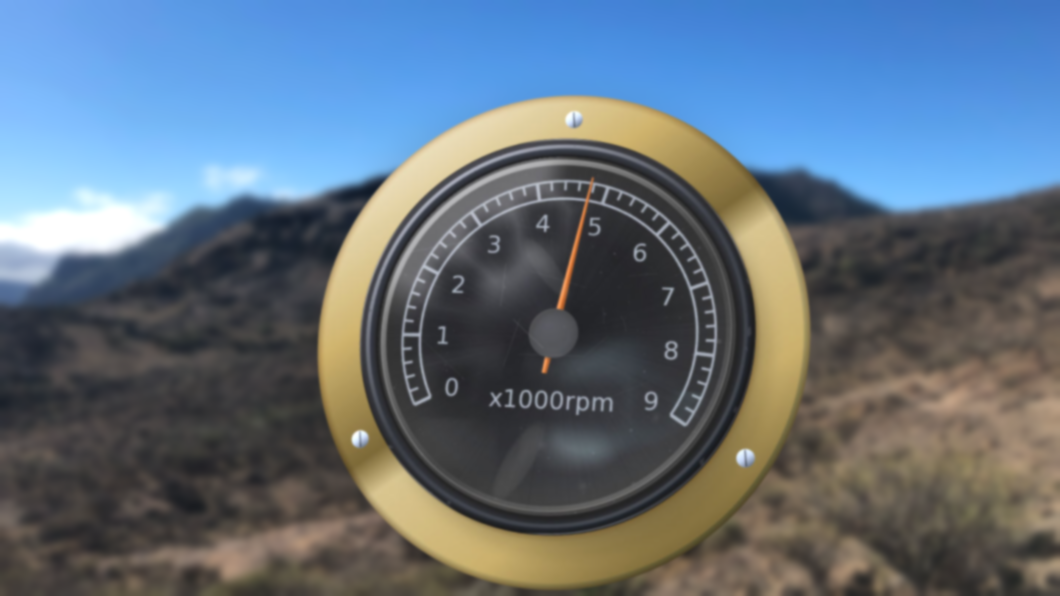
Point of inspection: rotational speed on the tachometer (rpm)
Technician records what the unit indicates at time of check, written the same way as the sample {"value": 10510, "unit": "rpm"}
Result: {"value": 4800, "unit": "rpm"}
